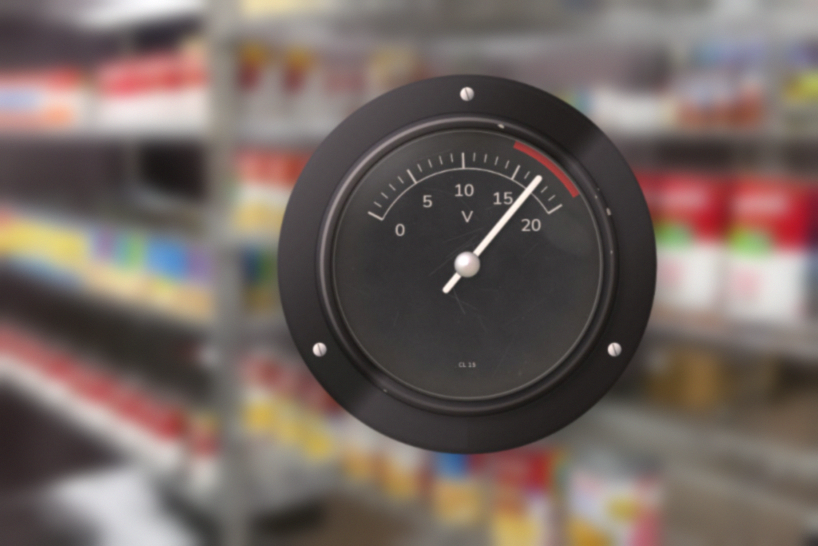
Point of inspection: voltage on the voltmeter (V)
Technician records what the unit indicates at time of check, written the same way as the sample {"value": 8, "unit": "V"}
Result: {"value": 17, "unit": "V"}
